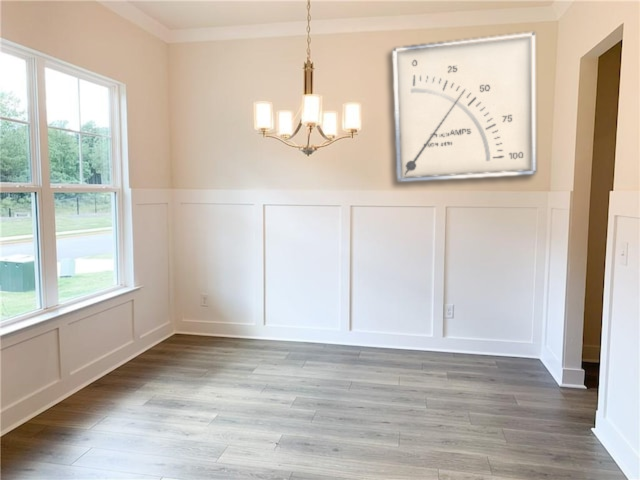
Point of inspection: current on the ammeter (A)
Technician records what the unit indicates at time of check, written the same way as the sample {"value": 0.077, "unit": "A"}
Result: {"value": 40, "unit": "A"}
